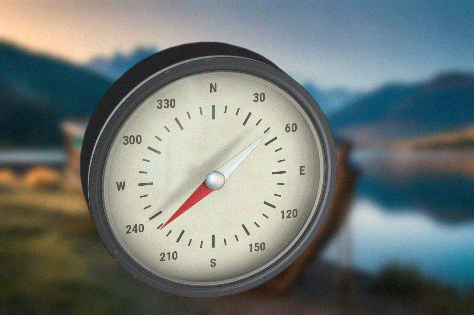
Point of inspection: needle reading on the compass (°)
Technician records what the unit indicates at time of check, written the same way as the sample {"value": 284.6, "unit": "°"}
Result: {"value": 230, "unit": "°"}
